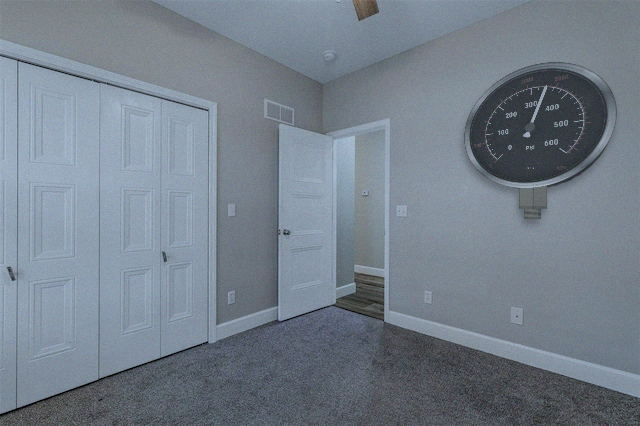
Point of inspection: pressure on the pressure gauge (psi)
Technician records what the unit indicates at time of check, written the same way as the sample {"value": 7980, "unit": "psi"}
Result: {"value": 340, "unit": "psi"}
